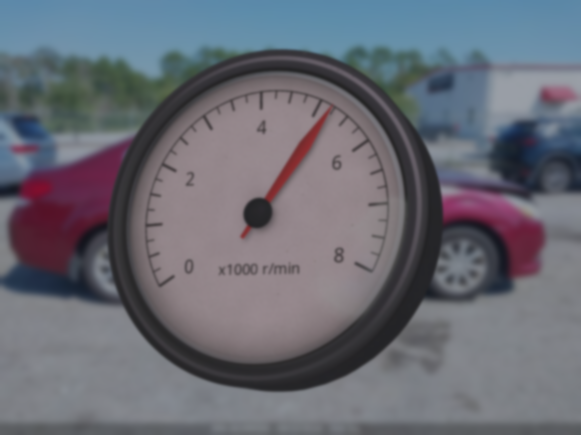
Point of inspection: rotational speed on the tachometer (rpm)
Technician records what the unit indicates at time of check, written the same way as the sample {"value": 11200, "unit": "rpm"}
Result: {"value": 5250, "unit": "rpm"}
